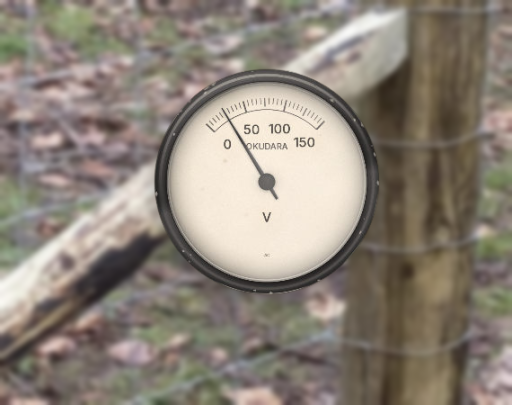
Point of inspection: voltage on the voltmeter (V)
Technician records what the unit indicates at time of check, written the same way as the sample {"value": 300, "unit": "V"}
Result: {"value": 25, "unit": "V"}
